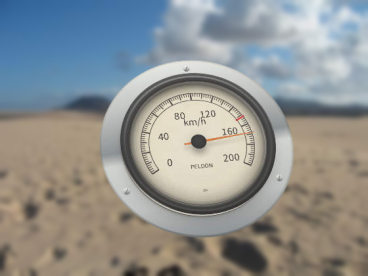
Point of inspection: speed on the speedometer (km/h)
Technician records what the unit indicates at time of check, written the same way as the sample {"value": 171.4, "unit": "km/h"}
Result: {"value": 170, "unit": "km/h"}
